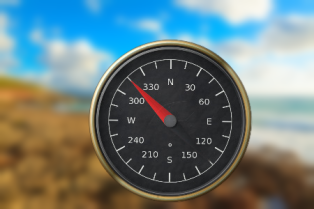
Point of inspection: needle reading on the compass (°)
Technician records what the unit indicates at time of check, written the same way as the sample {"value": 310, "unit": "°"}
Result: {"value": 315, "unit": "°"}
